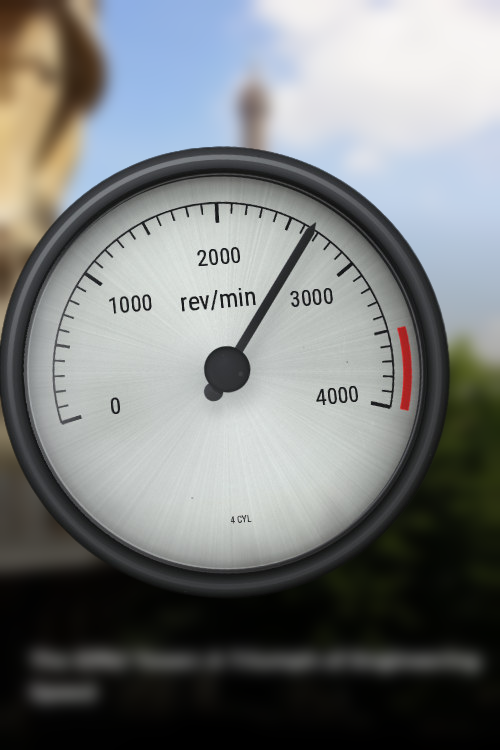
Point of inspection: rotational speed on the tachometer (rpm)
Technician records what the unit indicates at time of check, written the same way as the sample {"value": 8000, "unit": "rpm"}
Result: {"value": 2650, "unit": "rpm"}
